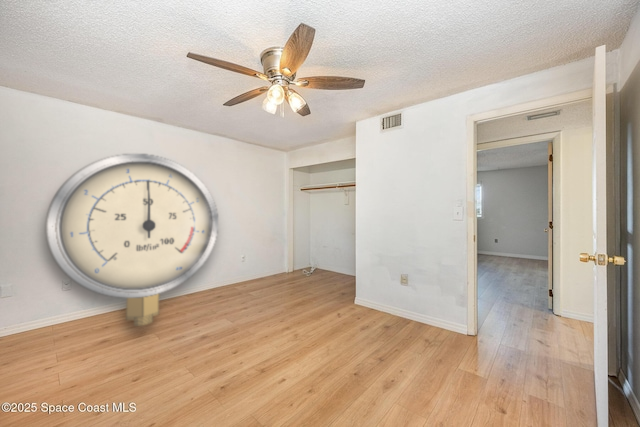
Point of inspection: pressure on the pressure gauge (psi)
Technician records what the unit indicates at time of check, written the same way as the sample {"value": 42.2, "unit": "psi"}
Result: {"value": 50, "unit": "psi"}
